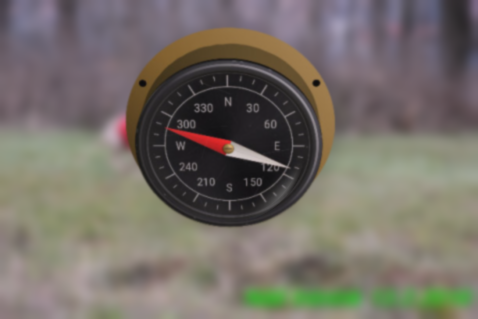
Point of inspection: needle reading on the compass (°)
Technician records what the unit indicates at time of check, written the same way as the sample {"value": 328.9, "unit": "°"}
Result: {"value": 290, "unit": "°"}
